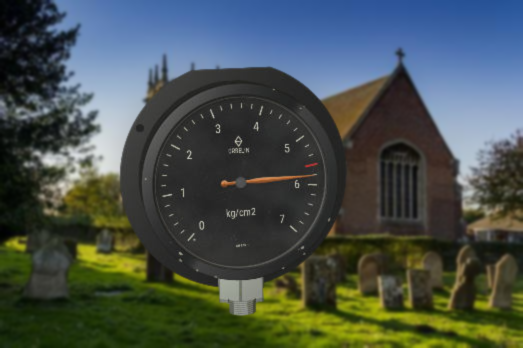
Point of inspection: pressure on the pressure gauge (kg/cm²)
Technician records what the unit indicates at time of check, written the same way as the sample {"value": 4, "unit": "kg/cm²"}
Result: {"value": 5.8, "unit": "kg/cm²"}
